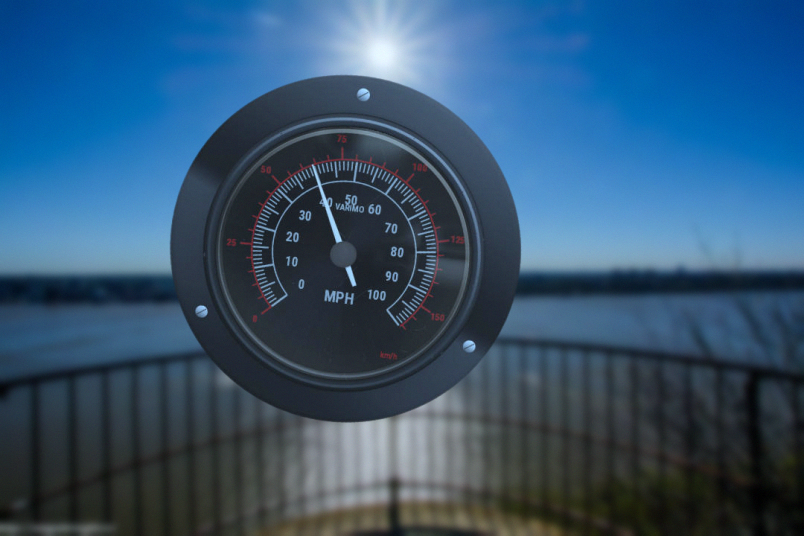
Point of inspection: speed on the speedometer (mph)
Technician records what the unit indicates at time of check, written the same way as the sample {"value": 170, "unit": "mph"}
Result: {"value": 40, "unit": "mph"}
